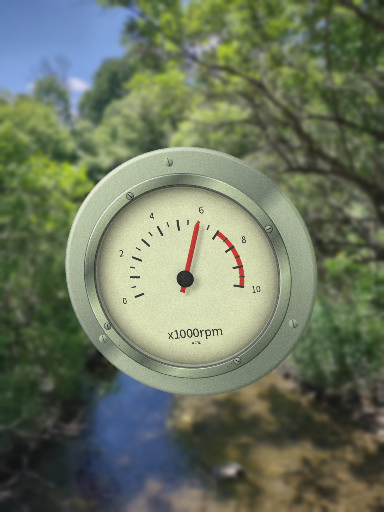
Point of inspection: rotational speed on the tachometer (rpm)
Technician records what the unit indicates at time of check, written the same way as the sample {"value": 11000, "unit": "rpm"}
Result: {"value": 6000, "unit": "rpm"}
